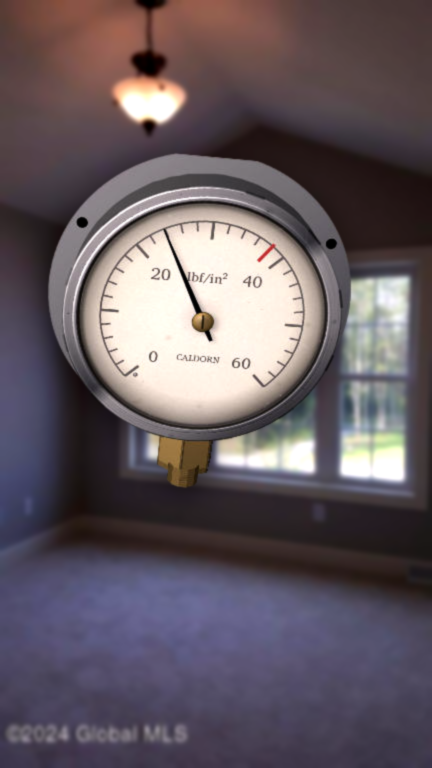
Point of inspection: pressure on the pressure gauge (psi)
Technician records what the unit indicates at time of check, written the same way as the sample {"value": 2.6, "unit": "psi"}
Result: {"value": 24, "unit": "psi"}
